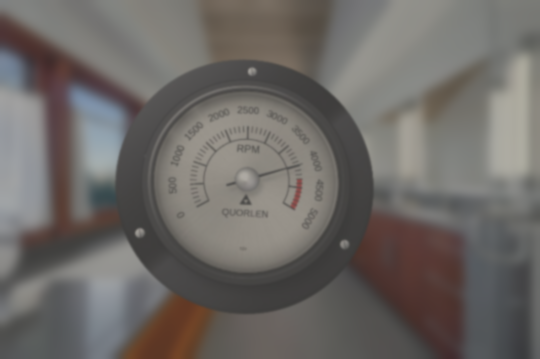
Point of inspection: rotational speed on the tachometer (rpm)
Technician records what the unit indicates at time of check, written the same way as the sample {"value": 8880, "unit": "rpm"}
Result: {"value": 4000, "unit": "rpm"}
